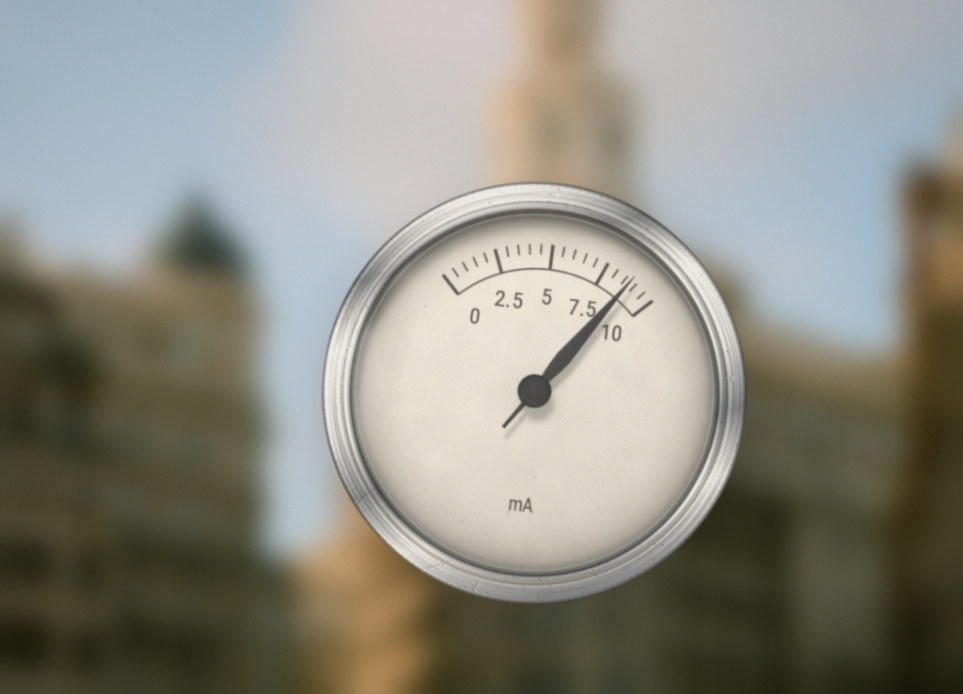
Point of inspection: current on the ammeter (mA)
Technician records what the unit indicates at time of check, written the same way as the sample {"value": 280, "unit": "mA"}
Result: {"value": 8.75, "unit": "mA"}
